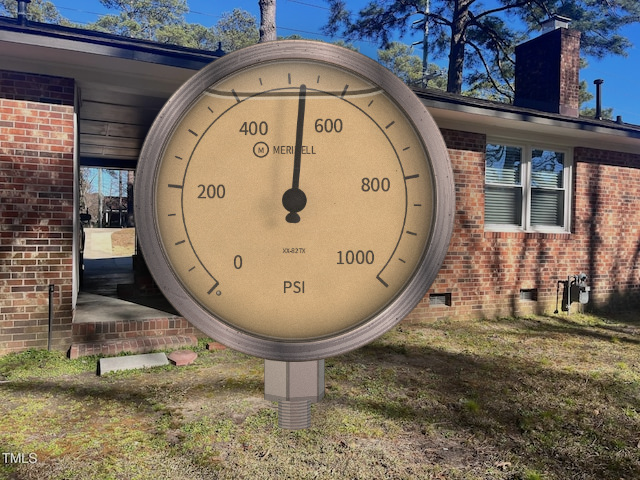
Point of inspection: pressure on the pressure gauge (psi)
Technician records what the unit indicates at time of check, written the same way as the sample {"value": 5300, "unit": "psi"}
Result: {"value": 525, "unit": "psi"}
